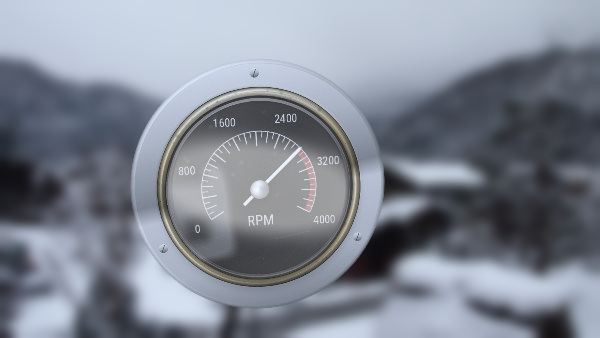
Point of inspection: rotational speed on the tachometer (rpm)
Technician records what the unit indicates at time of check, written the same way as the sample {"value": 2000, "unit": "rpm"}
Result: {"value": 2800, "unit": "rpm"}
